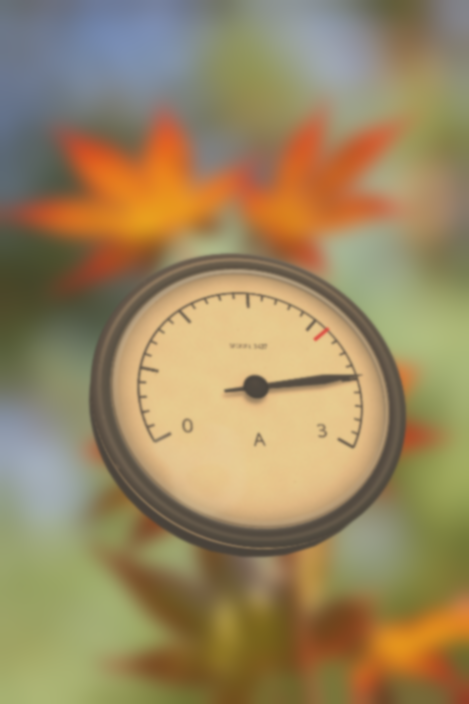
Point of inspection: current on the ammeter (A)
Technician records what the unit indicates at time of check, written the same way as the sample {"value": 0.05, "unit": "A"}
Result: {"value": 2.5, "unit": "A"}
